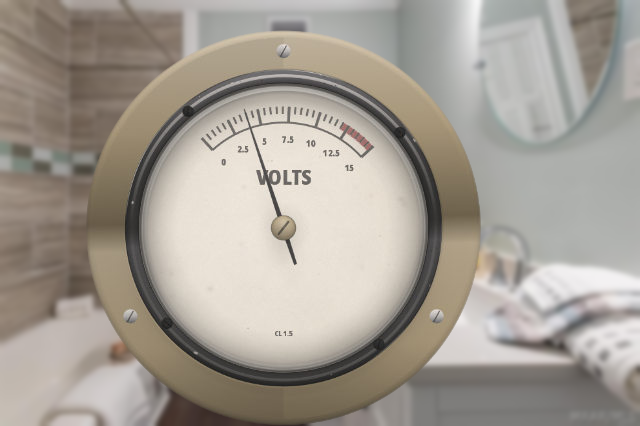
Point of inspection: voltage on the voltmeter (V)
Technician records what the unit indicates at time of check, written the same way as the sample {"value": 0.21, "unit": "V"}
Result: {"value": 4, "unit": "V"}
